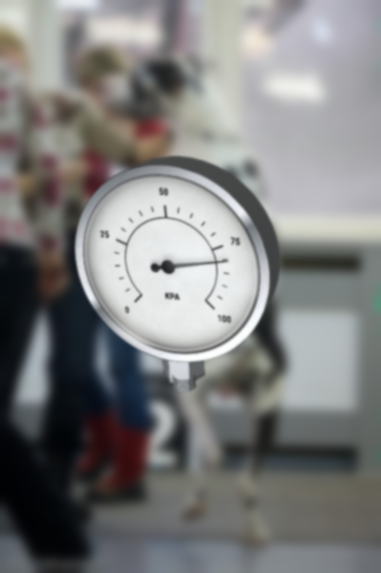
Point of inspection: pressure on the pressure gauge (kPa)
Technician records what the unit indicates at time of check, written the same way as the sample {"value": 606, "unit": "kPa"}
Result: {"value": 80, "unit": "kPa"}
